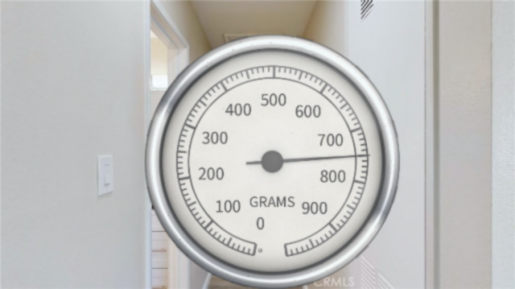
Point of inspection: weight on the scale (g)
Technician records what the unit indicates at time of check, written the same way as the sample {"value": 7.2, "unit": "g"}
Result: {"value": 750, "unit": "g"}
